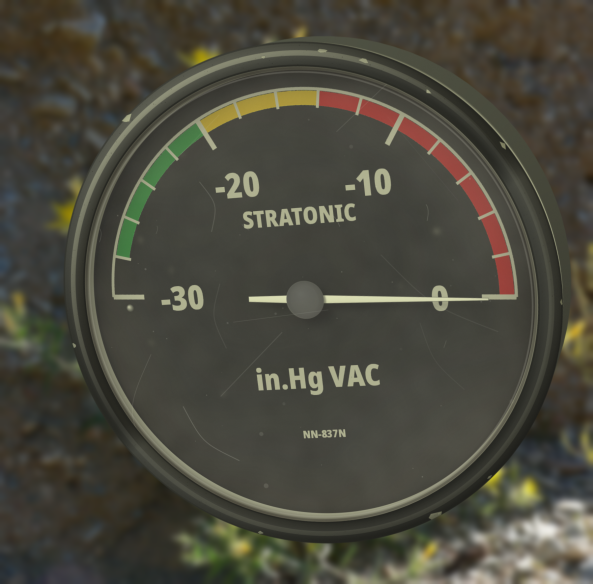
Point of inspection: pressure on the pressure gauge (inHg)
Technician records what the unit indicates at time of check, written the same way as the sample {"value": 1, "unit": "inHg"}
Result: {"value": 0, "unit": "inHg"}
